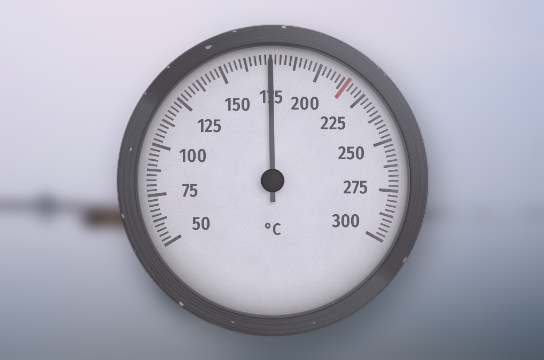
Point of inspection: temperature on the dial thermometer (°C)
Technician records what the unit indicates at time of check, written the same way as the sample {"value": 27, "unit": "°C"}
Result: {"value": 175, "unit": "°C"}
